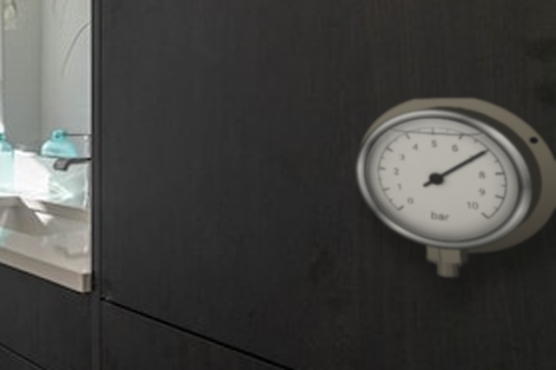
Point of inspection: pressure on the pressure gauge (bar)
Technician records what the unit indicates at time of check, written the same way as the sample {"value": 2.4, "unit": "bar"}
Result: {"value": 7, "unit": "bar"}
